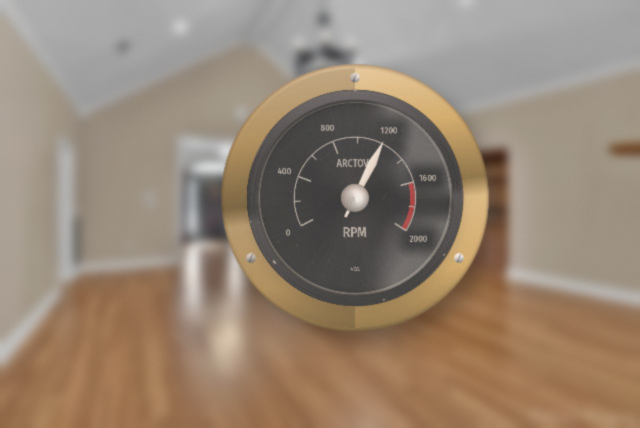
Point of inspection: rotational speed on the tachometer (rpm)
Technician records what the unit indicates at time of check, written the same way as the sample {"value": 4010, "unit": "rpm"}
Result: {"value": 1200, "unit": "rpm"}
